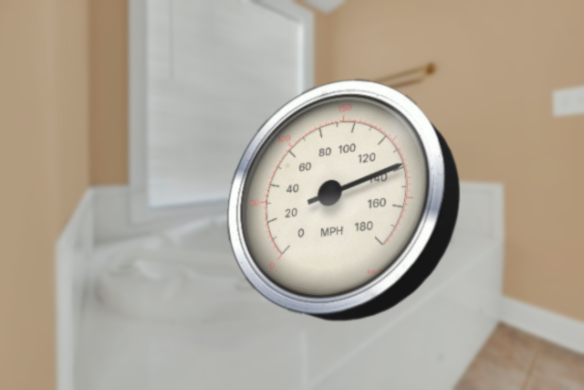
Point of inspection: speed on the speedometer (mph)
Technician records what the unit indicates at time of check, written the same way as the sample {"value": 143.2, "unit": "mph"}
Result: {"value": 140, "unit": "mph"}
